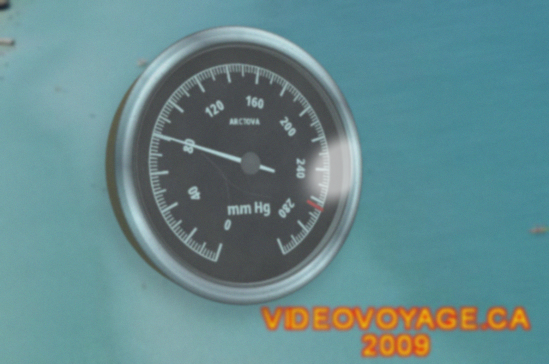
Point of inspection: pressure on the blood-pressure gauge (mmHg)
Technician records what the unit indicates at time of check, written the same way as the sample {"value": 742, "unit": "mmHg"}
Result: {"value": 80, "unit": "mmHg"}
